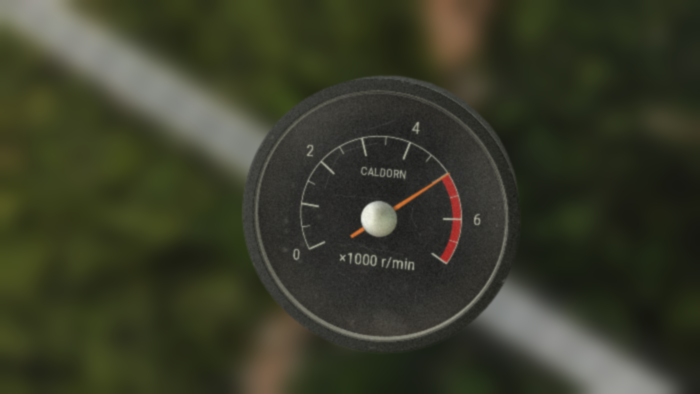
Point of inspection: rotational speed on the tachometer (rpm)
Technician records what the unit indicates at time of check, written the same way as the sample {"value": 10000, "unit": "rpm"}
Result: {"value": 5000, "unit": "rpm"}
